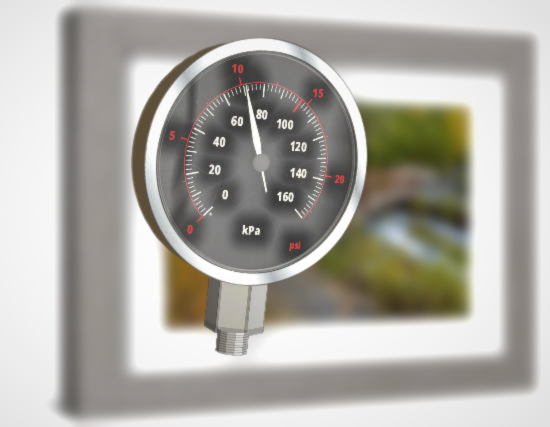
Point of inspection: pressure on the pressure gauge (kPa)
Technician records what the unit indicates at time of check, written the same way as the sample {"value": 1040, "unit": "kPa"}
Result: {"value": 70, "unit": "kPa"}
